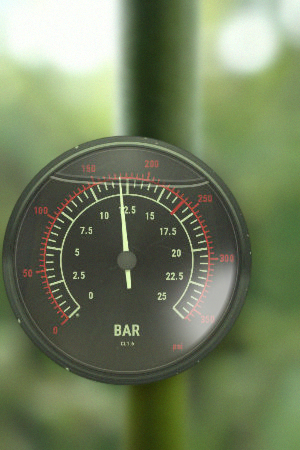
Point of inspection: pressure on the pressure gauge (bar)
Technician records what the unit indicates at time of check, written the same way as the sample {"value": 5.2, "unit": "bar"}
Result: {"value": 12, "unit": "bar"}
